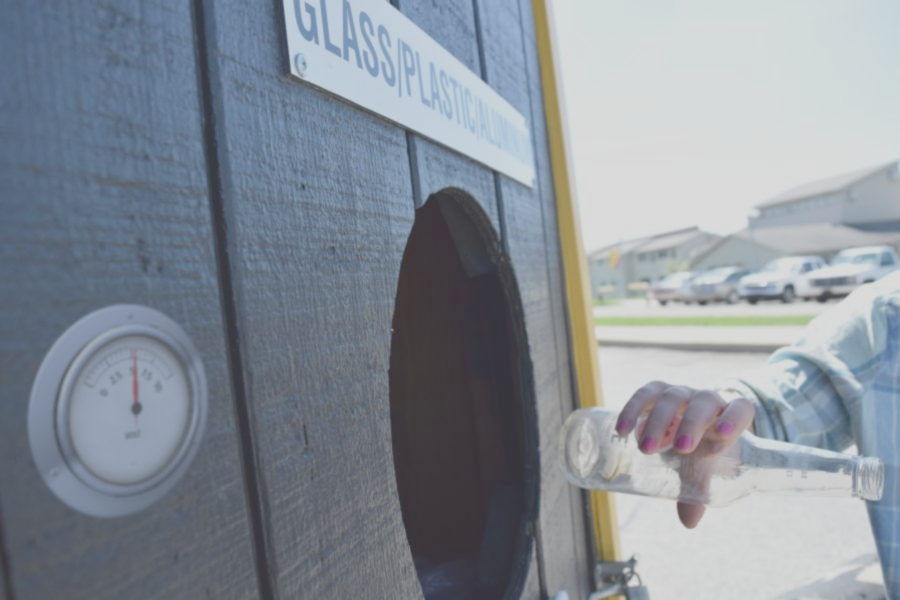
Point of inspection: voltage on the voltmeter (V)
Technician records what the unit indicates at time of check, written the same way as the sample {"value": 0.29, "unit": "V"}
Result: {"value": 5, "unit": "V"}
